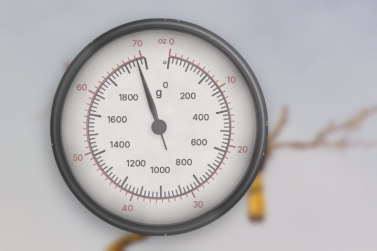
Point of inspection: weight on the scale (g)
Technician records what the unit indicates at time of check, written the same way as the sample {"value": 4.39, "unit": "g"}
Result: {"value": 1960, "unit": "g"}
